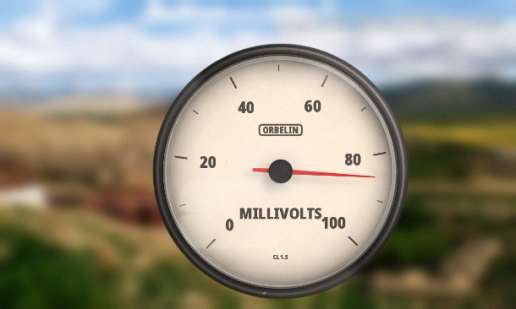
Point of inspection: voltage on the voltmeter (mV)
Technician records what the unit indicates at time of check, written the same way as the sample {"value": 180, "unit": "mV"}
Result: {"value": 85, "unit": "mV"}
